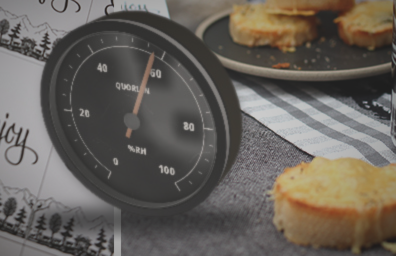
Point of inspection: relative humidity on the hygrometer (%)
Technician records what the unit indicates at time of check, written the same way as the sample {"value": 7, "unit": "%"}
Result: {"value": 58, "unit": "%"}
